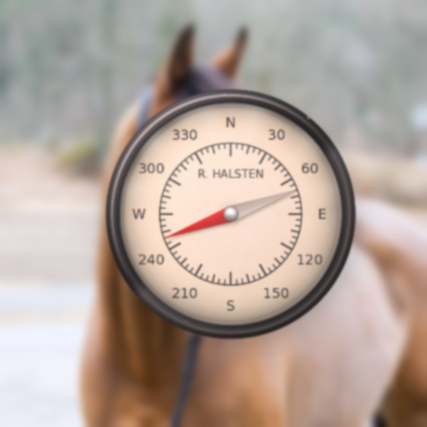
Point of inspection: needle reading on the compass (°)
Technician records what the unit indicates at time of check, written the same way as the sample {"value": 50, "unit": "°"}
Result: {"value": 250, "unit": "°"}
